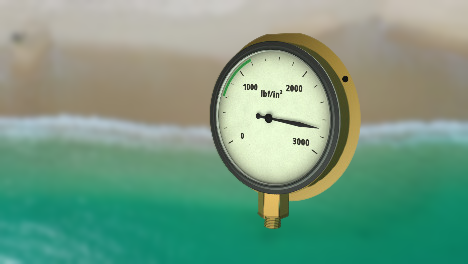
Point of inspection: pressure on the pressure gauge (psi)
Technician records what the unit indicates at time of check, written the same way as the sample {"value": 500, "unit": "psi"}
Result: {"value": 2700, "unit": "psi"}
